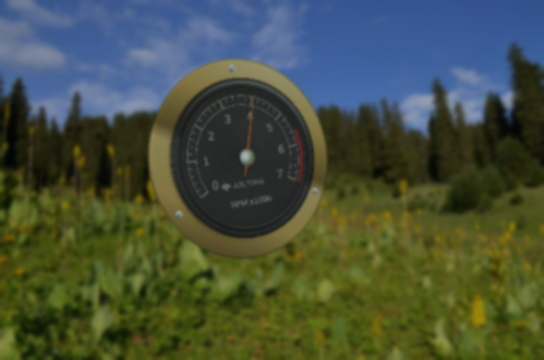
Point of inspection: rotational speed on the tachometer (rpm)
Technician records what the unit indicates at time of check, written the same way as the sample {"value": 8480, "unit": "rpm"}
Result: {"value": 4000, "unit": "rpm"}
